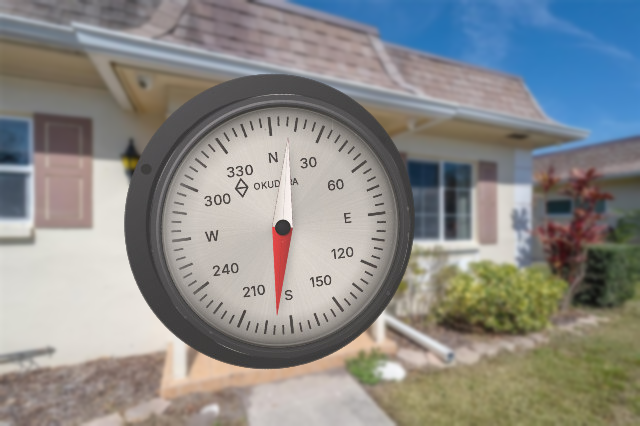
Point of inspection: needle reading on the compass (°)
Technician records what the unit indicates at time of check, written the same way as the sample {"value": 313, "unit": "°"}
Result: {"value": 190, "unit": "°"}
